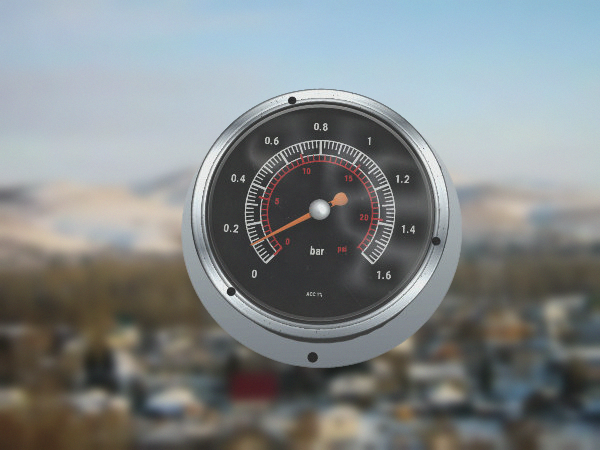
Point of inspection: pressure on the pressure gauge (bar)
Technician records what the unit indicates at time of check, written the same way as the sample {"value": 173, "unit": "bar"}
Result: {"value": 0.1, "unit": "bar"}
